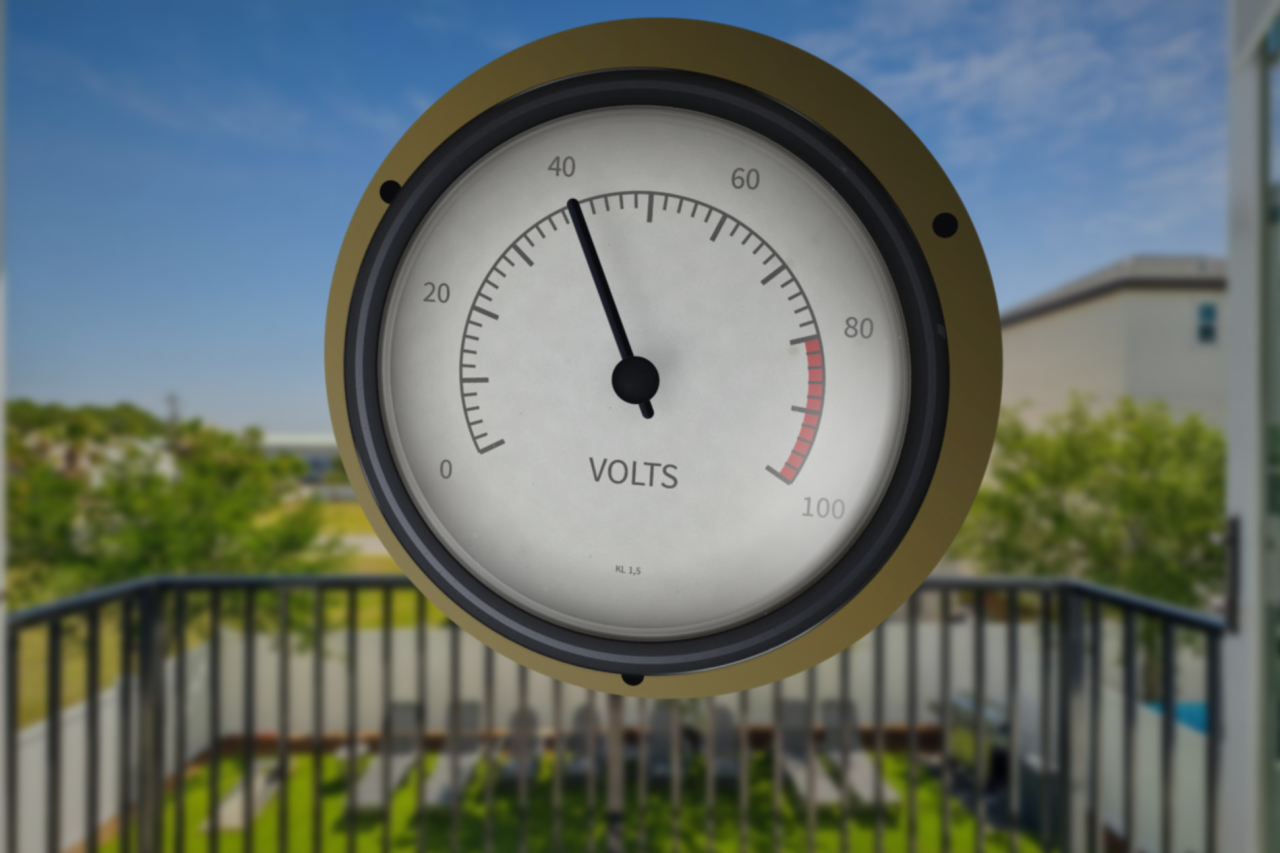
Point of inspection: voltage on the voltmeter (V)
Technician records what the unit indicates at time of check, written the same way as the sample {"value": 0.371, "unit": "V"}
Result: {"value": 40, "unit": "V"}
